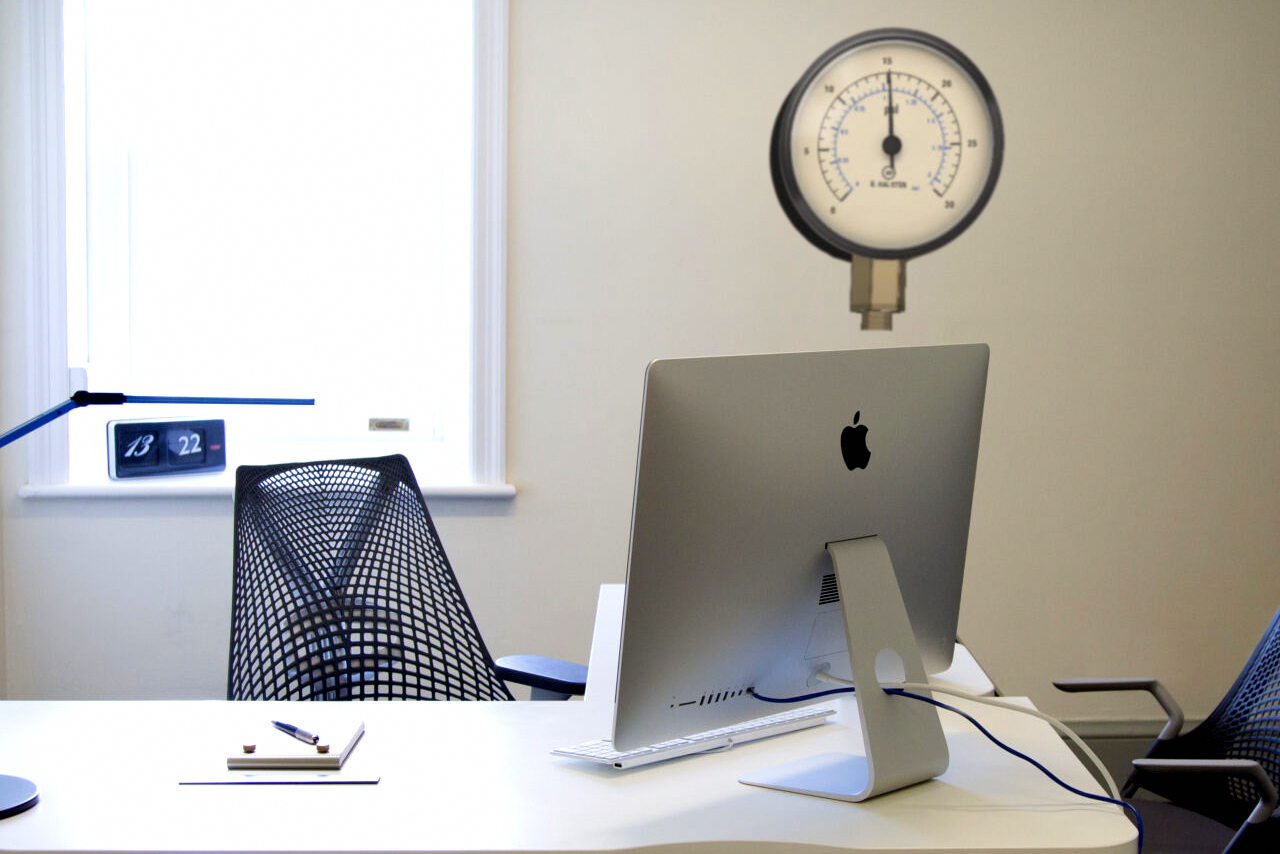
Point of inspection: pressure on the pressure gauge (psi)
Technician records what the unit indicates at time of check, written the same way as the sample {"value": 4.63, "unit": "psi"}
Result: {"value": 15, "unit": "psi"}
